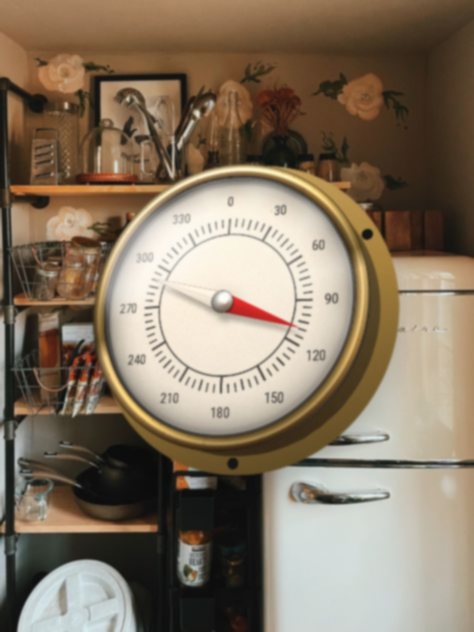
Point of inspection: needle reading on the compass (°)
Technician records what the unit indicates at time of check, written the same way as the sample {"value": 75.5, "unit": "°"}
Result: {"value": 110, "unit": "°"}
